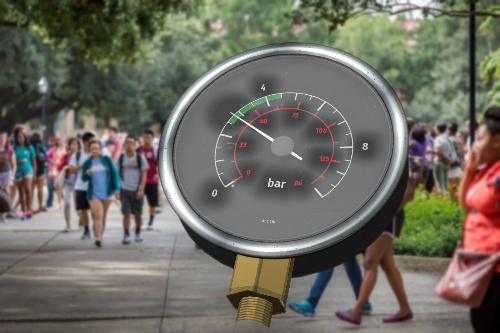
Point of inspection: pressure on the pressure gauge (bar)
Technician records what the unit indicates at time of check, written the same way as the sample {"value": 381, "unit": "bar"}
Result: {"value": 2.75, "unit": "bar"}
